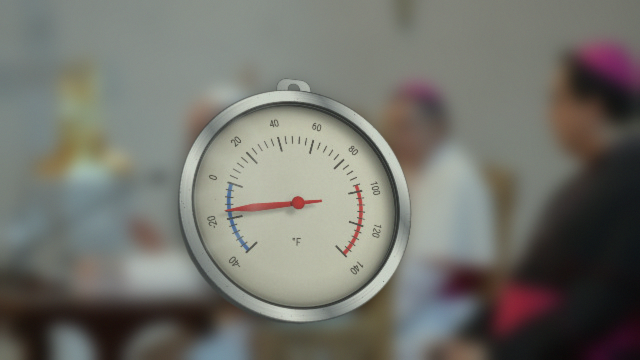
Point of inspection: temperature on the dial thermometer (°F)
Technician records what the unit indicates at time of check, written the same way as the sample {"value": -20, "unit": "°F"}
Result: {"value": -16, "unit": "°F"}
